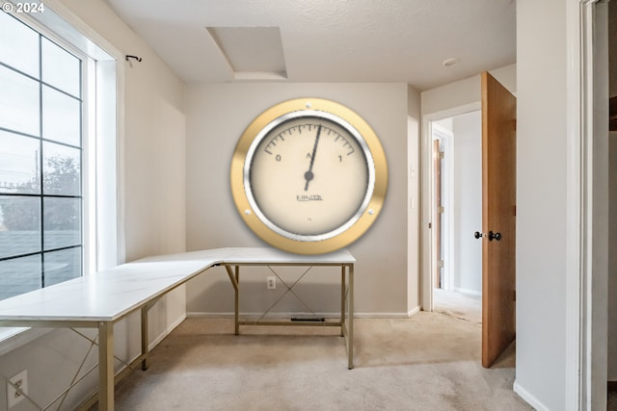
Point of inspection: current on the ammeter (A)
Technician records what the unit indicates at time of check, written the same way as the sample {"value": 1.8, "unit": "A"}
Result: {"value": 0.6, "unit": "A"}
